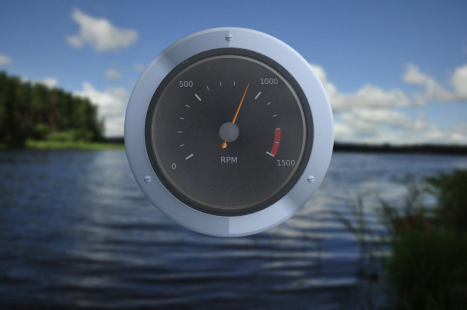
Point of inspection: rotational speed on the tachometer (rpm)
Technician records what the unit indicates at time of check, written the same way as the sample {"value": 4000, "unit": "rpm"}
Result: {"value": 900, "unit": "rpm"}
